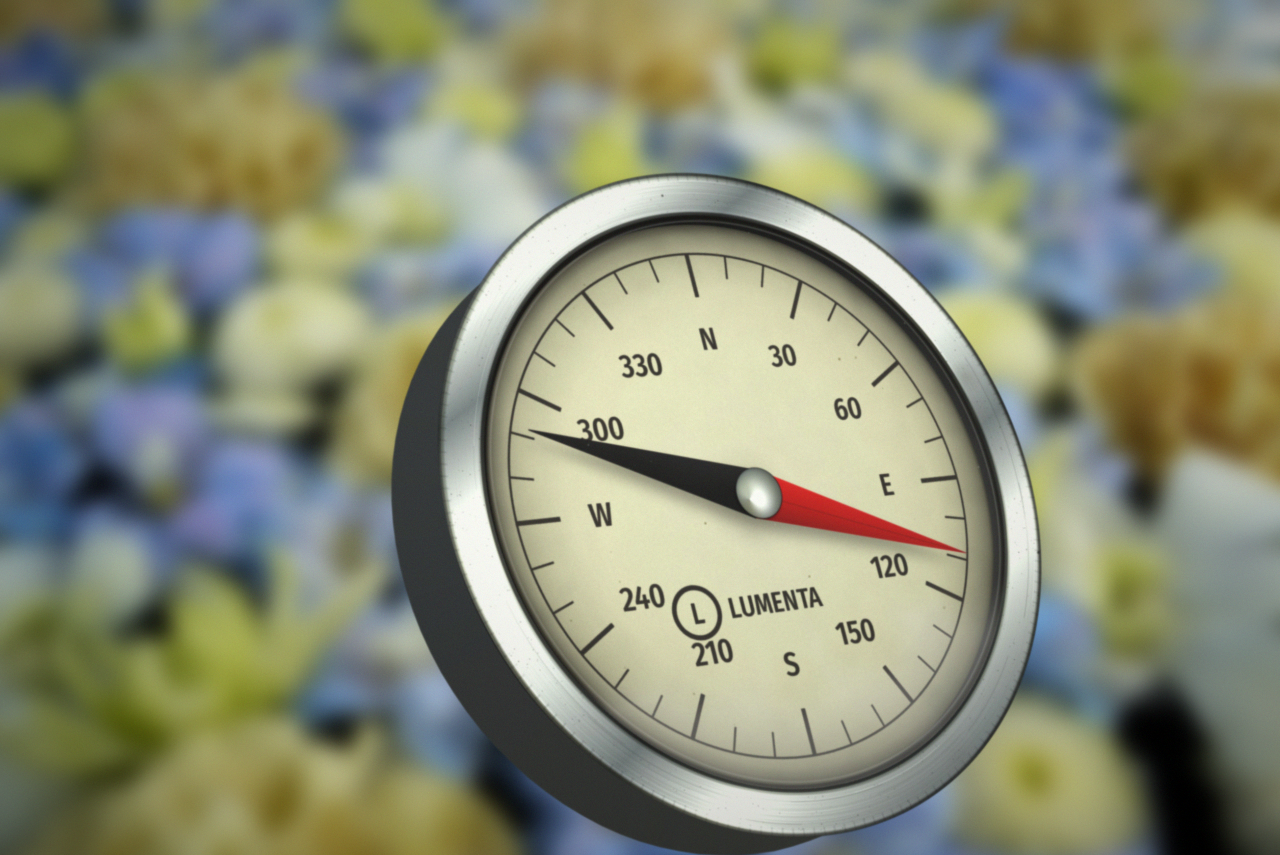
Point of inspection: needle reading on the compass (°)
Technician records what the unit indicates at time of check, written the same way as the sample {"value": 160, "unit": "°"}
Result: {"value": 110, "unit": "°"}
